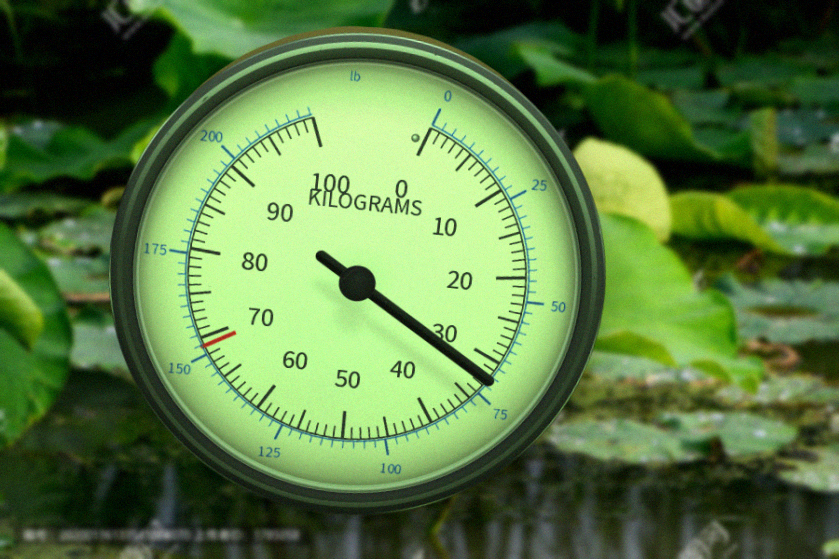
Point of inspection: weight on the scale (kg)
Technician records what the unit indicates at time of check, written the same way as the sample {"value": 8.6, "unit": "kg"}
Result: {"value": 32, "unit": "kg"}
